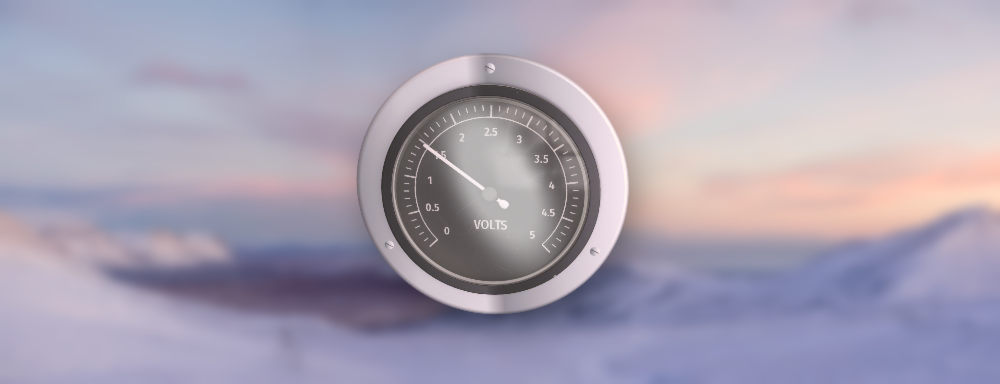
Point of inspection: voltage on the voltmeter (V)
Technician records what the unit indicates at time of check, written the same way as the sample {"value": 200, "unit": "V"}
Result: {"value": 1.5, "unit": "V"}
